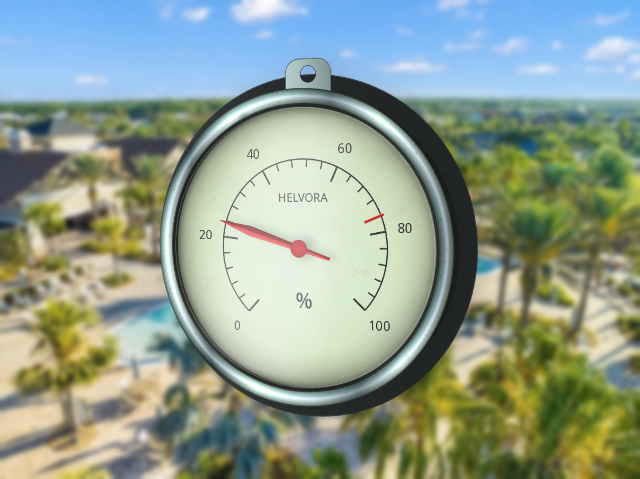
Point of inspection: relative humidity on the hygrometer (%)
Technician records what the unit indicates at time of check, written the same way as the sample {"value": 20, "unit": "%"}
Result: {"value": 24, "unit": "%"}
